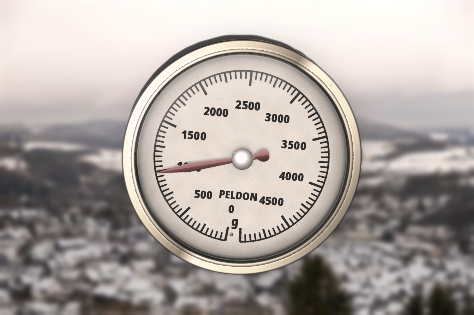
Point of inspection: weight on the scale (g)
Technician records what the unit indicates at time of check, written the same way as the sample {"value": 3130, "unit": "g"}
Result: {"value": 1000, "unit": "g"}
